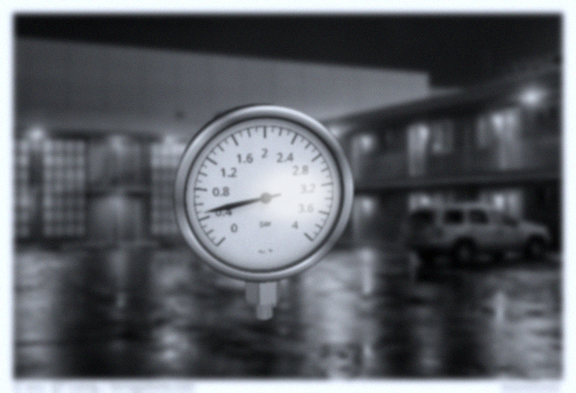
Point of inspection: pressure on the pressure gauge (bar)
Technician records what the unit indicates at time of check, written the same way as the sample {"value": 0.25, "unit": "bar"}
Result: {"value": 0.5, "unit": "bar"}
